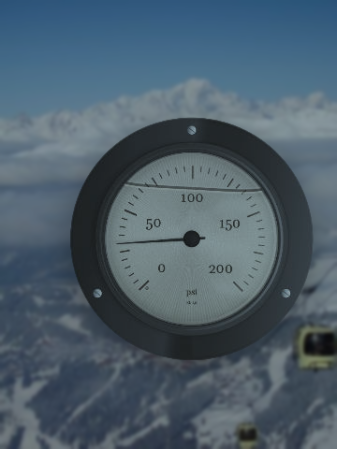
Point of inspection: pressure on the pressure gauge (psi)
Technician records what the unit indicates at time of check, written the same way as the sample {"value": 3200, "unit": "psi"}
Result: {"value": 30, "unit": "psi"}
